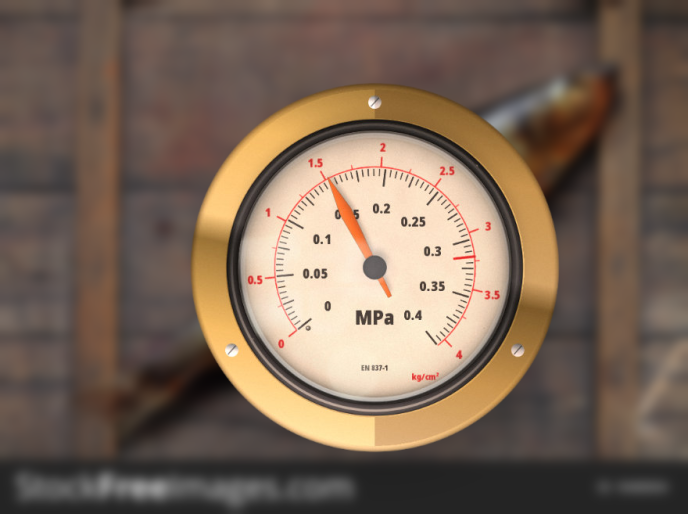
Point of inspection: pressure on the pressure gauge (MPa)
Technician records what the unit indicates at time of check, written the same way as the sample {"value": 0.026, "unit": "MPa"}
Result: {"value": 0.15, "unit": "MPa"}
